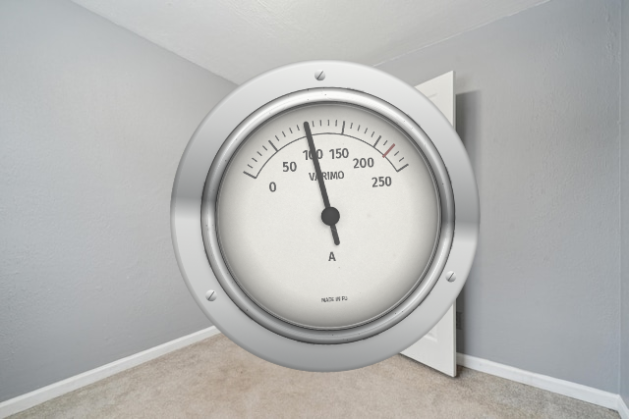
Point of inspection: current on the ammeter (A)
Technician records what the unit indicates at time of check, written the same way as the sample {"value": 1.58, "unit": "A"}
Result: {"value": 100, "unit": "A"}
